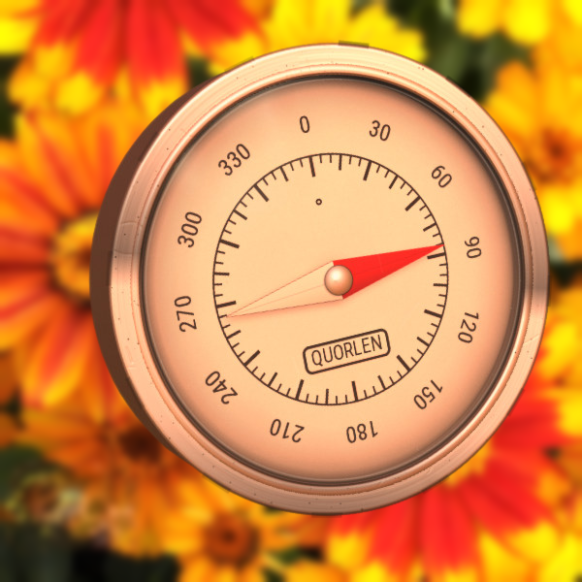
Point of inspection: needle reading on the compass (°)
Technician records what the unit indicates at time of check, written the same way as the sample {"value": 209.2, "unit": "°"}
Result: {"value": 85, "unit": "°"}
